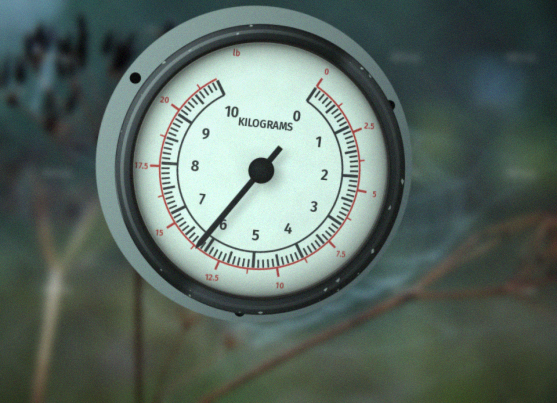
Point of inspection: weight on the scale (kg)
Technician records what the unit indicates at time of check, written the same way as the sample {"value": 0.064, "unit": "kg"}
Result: {"value": 6.2, "unit": "kg"}
